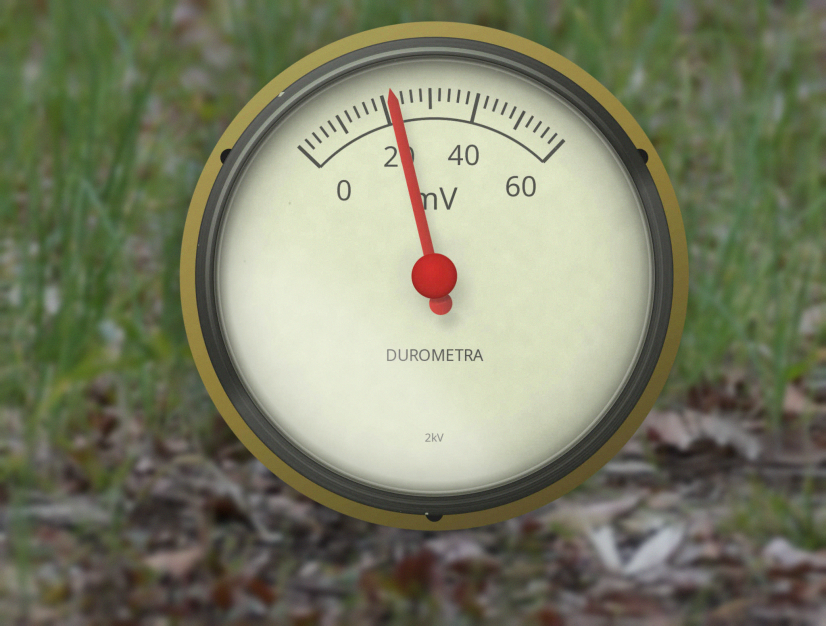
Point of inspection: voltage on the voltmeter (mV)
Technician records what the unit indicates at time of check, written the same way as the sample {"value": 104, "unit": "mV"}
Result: {"value": 22, "unit": "mV"}
